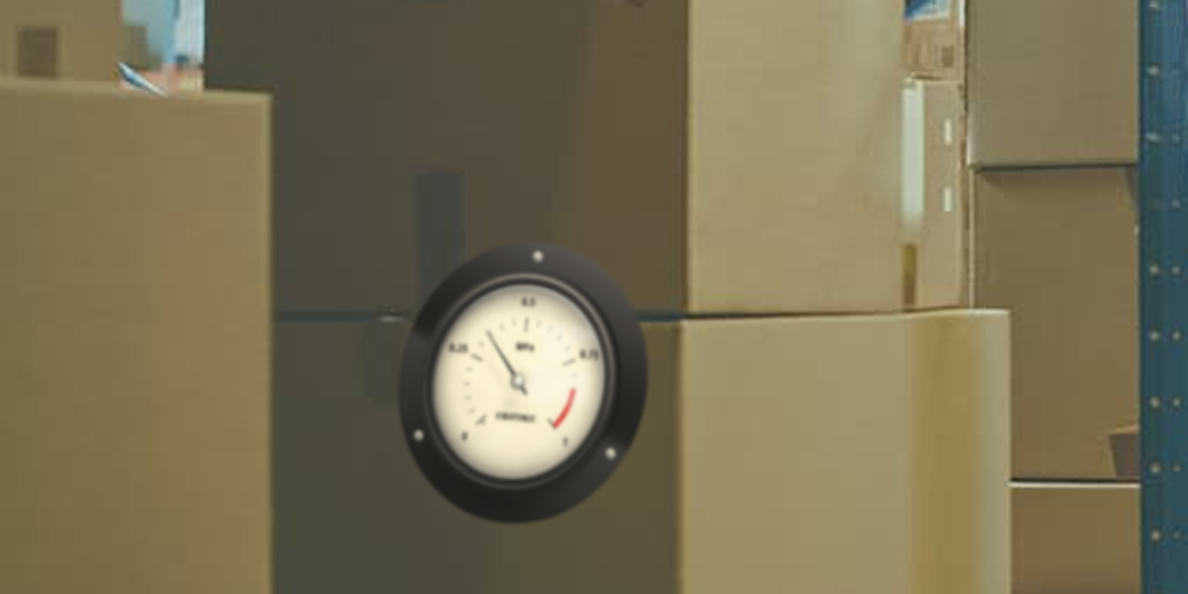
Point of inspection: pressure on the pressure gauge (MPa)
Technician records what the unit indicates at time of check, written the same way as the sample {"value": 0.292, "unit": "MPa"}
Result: {"value": 0.35, "unit": "MPa"}
